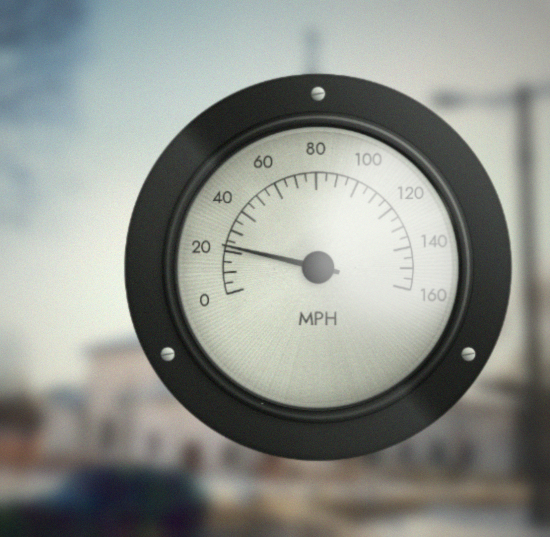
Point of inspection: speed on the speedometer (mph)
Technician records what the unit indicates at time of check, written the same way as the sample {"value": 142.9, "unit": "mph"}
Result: {"value": 22.5, "unit": "mph"}
